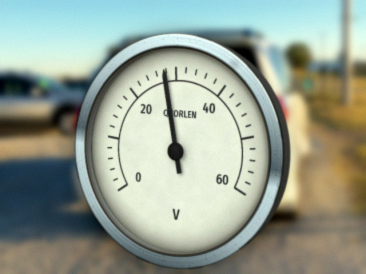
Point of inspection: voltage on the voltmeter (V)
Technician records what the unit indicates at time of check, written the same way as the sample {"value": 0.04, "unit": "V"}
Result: {"value": 28, "unit": "V"}
